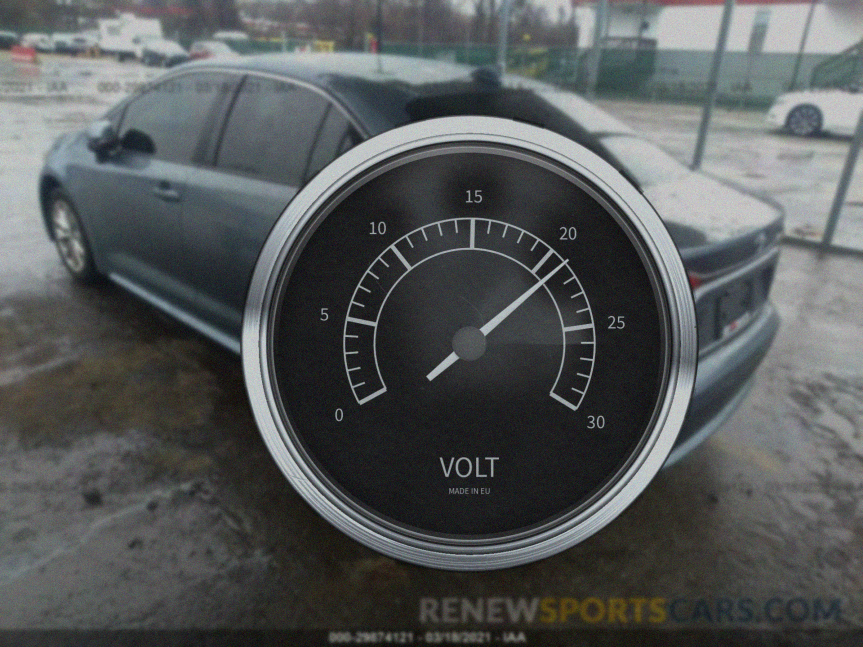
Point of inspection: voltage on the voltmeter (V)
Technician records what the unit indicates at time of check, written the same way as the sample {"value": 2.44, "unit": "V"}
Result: {"value": 21, "unit": "V"}
